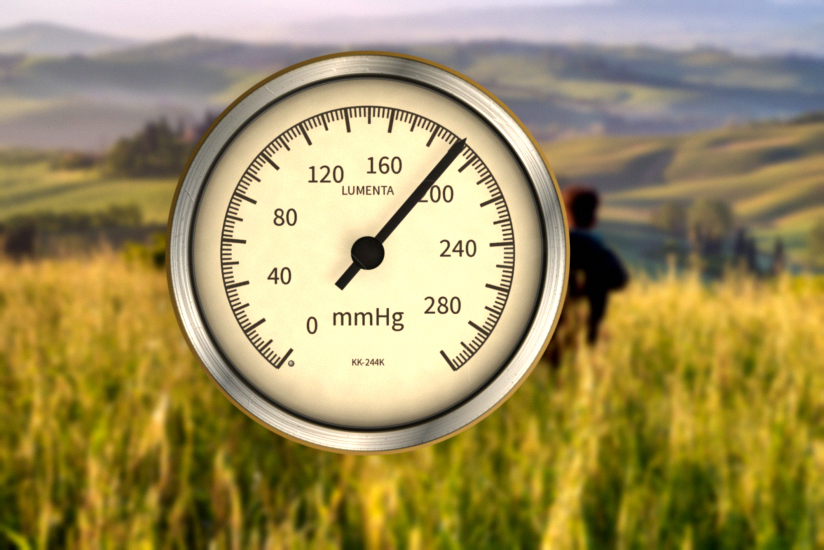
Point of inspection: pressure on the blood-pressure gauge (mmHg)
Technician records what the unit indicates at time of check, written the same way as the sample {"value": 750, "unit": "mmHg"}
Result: {"value": 192, "unit": "mmHg"}
